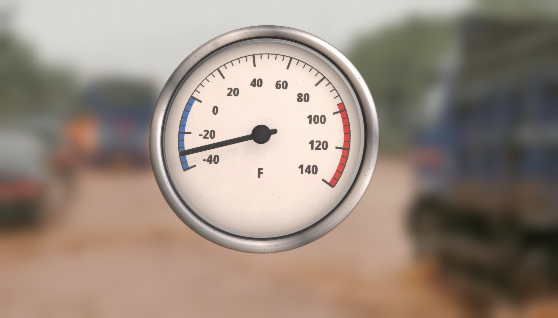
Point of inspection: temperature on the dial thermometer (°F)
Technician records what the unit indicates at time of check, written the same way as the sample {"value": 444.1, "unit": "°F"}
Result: {"value": -32, "unit": "°F"}
